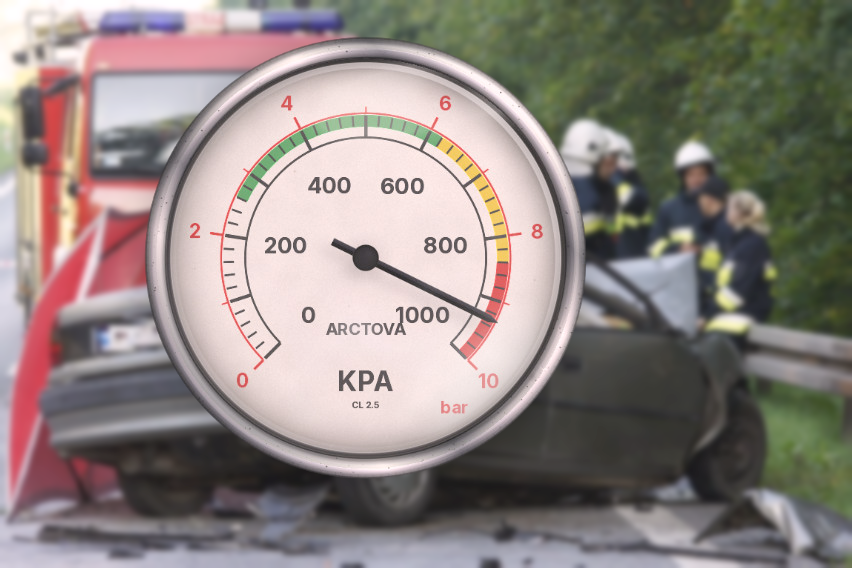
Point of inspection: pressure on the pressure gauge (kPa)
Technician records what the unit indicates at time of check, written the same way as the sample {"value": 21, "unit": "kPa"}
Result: {"value": 930, "unit": "kPa"}
